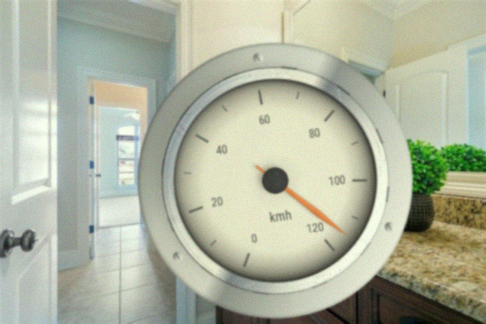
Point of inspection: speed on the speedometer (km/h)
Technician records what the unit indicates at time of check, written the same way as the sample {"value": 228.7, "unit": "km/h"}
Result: {"value": 115, "unit": "km/h"}
